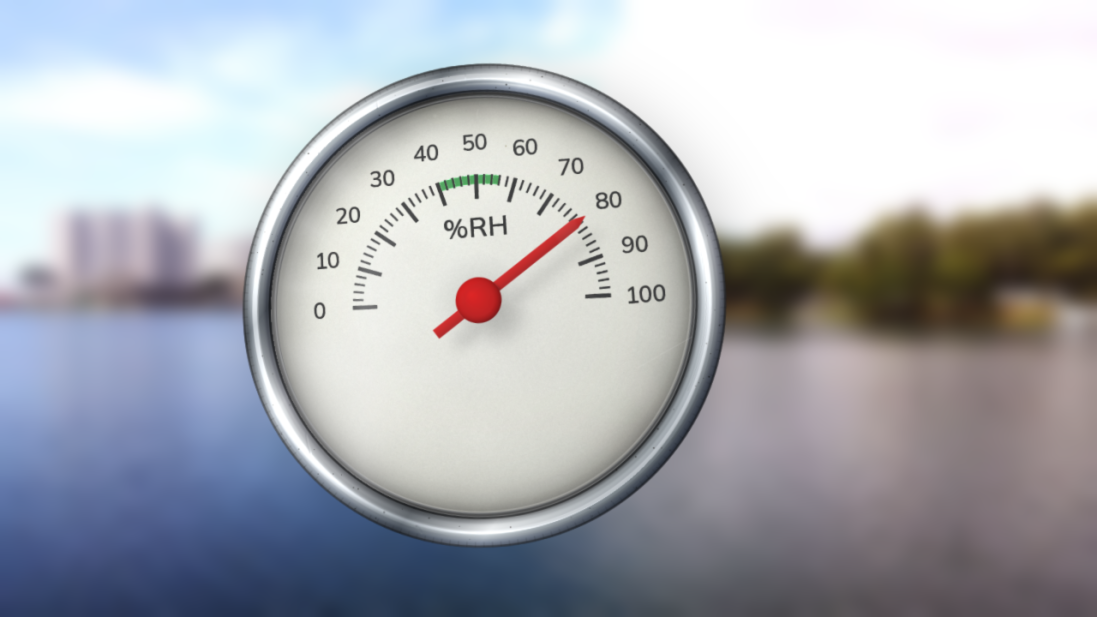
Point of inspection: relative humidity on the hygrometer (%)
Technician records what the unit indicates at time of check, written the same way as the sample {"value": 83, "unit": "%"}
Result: {"value": 80, "unit": "%"}
